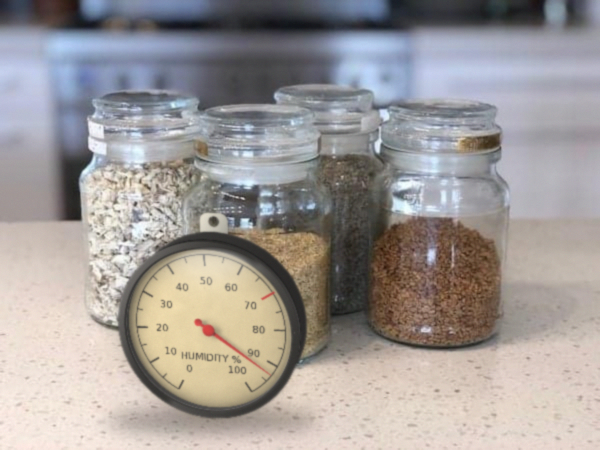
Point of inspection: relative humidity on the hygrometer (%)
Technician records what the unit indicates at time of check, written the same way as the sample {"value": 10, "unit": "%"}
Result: {"value": 92.5, "unit": "%"}
